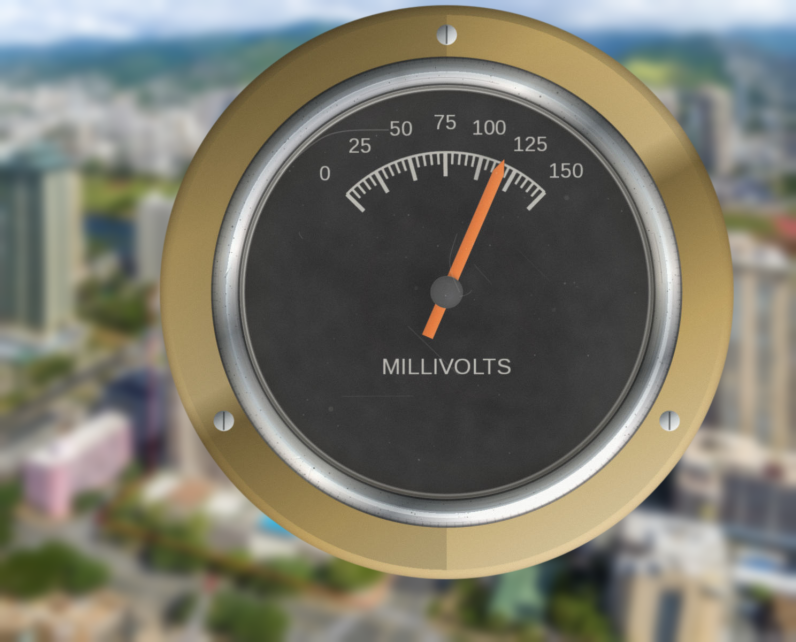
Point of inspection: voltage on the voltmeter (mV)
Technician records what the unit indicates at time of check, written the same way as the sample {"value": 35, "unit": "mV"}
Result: {"value": 115, "unit": "mV"}
